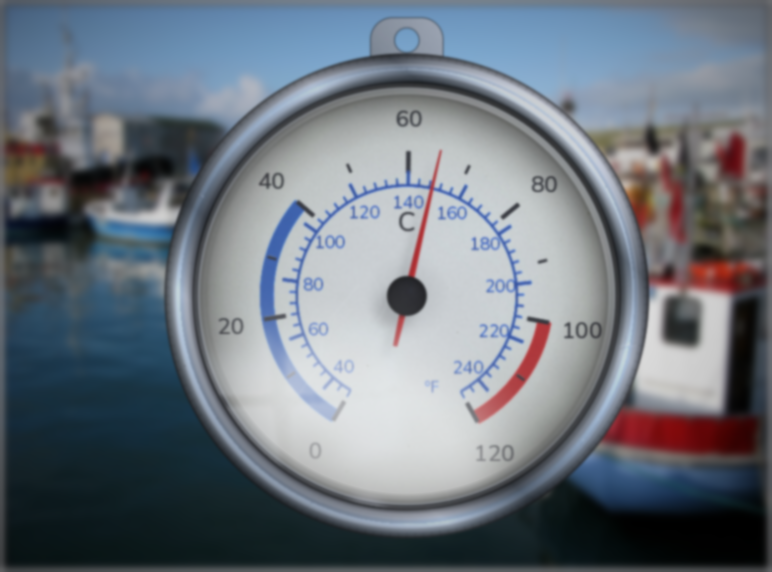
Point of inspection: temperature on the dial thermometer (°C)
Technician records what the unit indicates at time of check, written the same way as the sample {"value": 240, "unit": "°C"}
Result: {"value": 65, "unit": "°C"}
